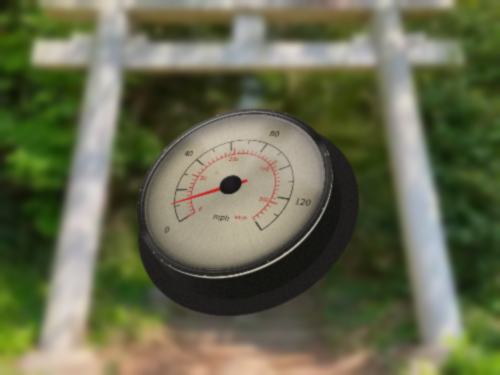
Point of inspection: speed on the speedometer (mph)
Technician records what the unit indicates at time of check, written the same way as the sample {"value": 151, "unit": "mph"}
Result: {"value": 10, "unit": "mph"}
